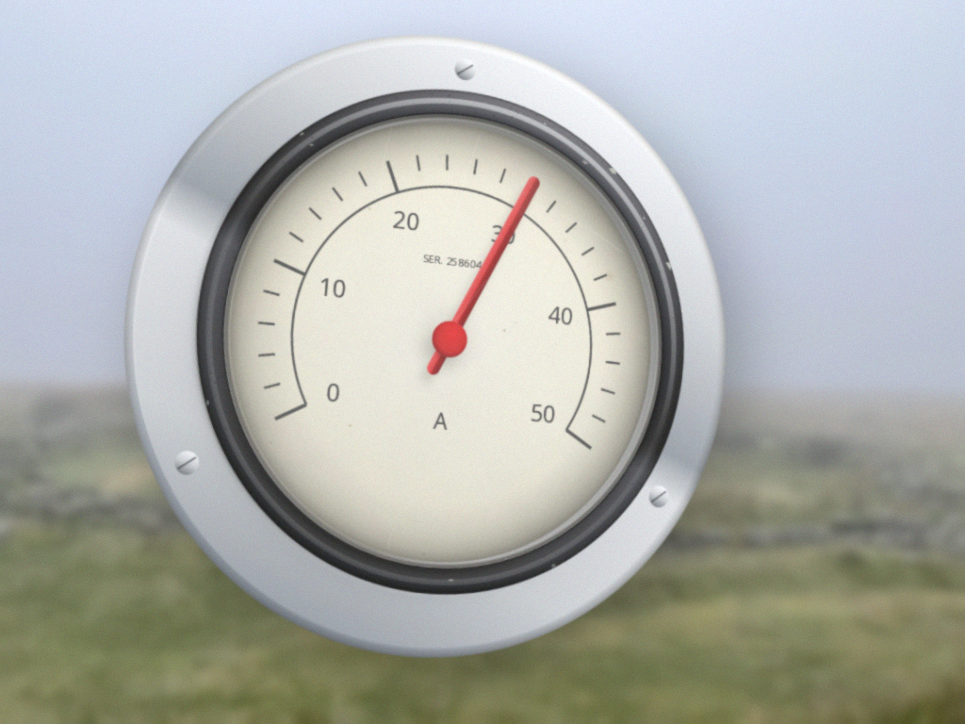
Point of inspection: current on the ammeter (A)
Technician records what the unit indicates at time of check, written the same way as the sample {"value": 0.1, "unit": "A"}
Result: {"value": 30, "unit": "A"}
